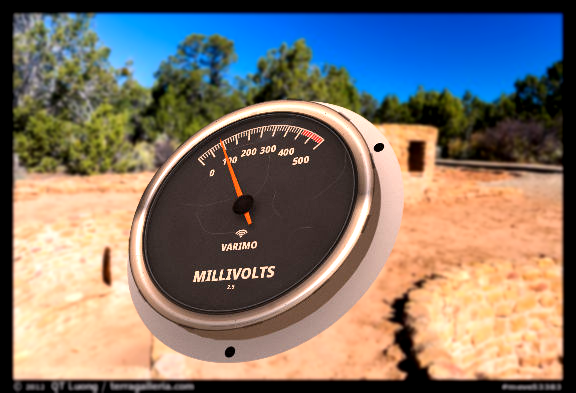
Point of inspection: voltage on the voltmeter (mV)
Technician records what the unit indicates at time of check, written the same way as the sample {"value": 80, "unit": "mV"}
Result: {"value": 100, "unit": "mV"}
